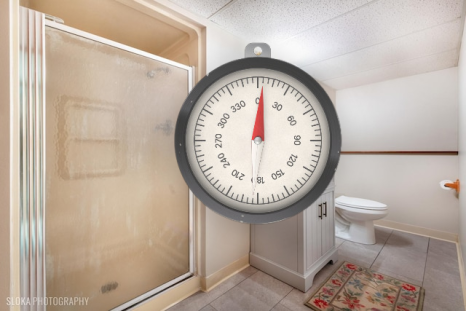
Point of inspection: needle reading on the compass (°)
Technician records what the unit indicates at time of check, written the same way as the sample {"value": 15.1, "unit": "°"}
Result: {"value": 5, "unit": "°"}
